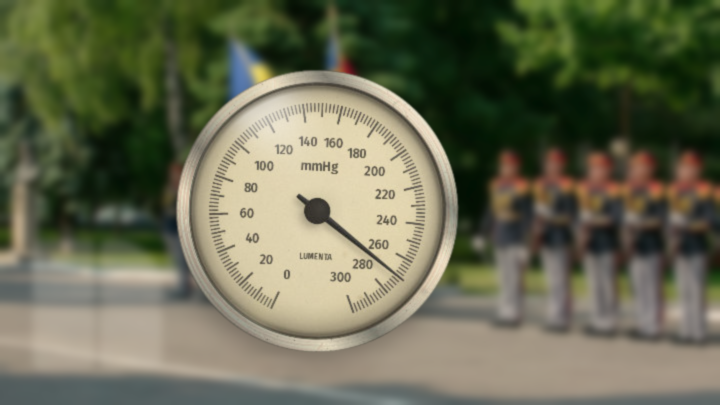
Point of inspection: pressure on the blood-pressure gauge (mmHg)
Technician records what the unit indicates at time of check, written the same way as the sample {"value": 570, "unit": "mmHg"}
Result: {"value": 270, "unit": "mmHg"}
